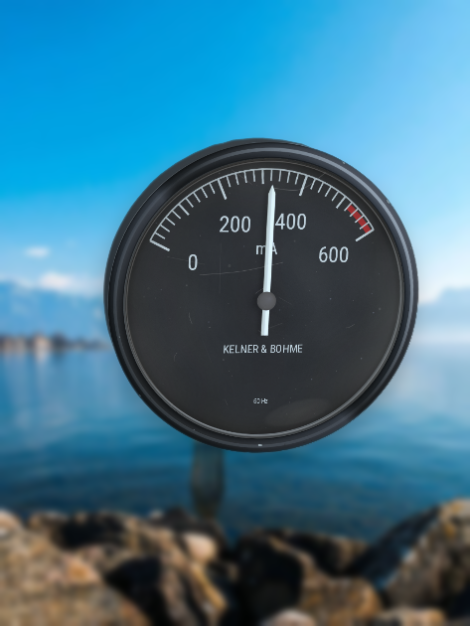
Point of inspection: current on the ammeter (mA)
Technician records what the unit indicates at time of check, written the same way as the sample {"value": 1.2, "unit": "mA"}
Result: {"value": 320, "unit": "mA"}
